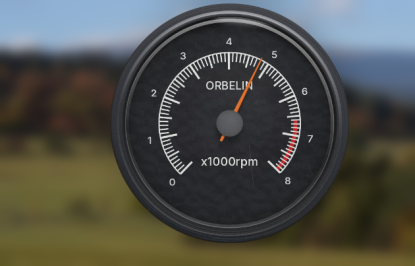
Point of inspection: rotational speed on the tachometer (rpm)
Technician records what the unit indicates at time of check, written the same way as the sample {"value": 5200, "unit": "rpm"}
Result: {"value": 4800, "unit": "rpm"}
